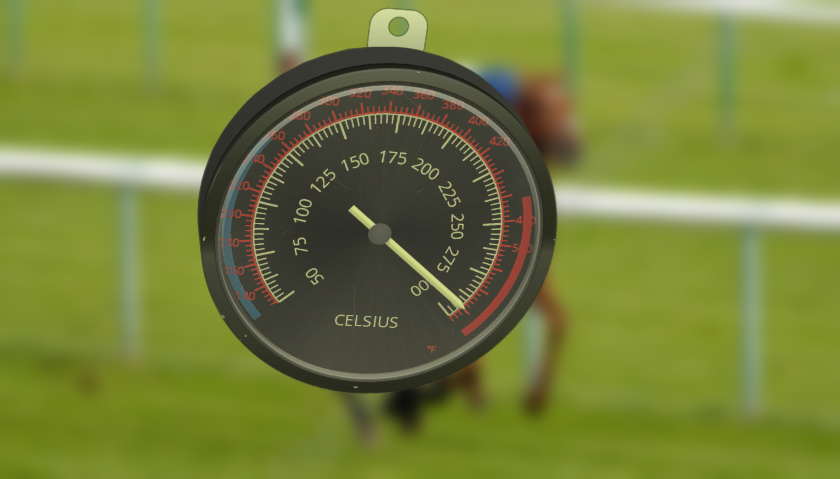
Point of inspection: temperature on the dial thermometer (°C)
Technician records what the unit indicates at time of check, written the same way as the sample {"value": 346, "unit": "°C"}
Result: {"value": 292.5, "unit": "°C"}
